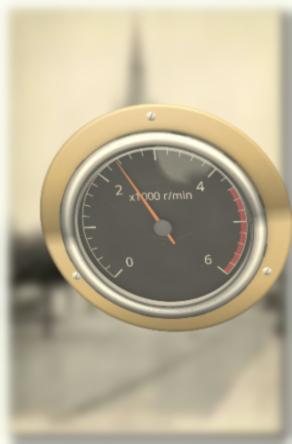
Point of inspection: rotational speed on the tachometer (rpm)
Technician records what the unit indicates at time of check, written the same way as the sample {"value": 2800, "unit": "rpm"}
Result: {"value": 2400, "unit": "rpm"}
